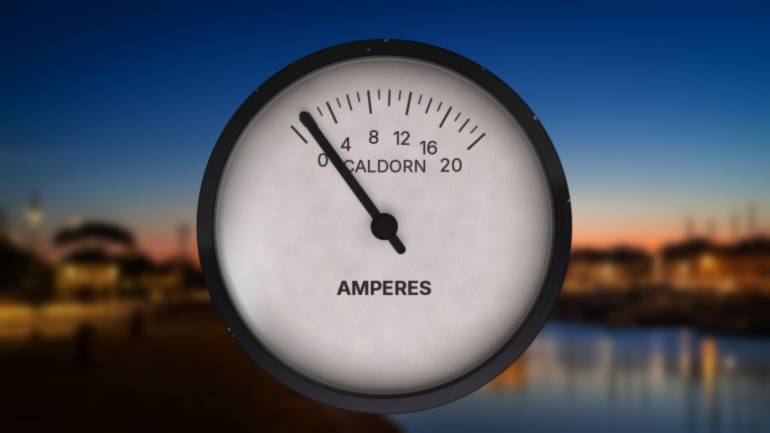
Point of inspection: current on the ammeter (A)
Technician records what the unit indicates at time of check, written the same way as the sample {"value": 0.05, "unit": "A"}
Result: {"value": 1.5, "unit": "A"}
